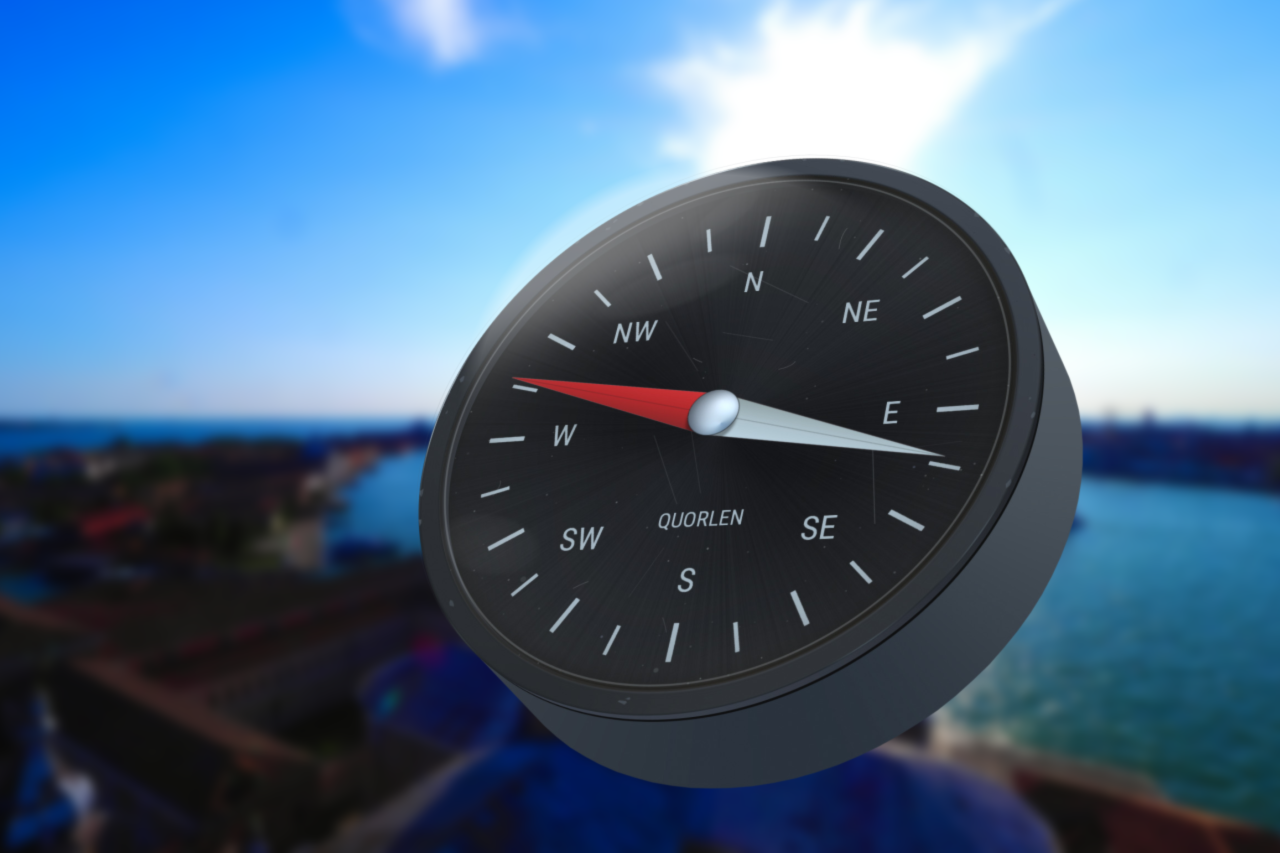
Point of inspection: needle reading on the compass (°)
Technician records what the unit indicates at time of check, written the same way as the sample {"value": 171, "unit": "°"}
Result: {"value": 285, "unit": "°"}
